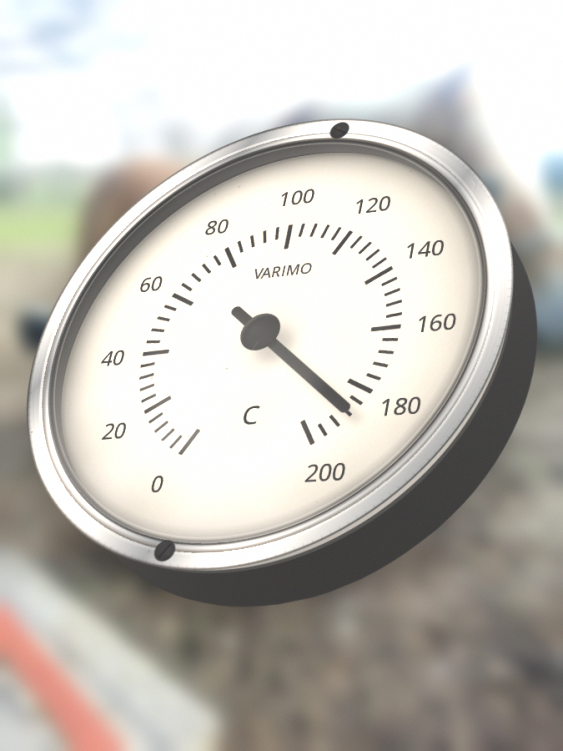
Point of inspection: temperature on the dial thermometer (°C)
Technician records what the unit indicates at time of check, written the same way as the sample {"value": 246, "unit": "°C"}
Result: {"value": 188, "unit": "°C"}
